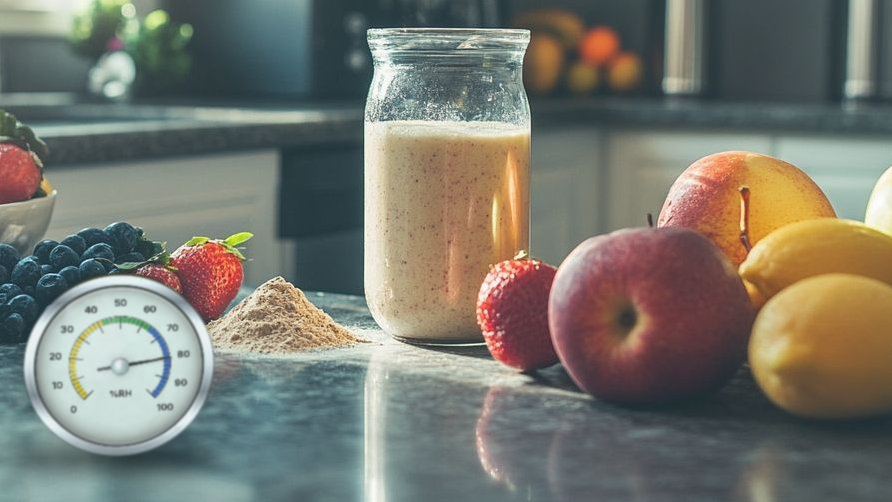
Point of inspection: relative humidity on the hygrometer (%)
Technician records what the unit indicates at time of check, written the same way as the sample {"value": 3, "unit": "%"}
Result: {"value": 80, "unit": "%"}
